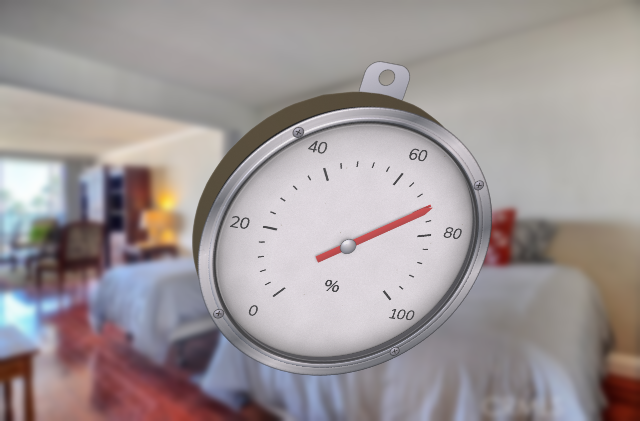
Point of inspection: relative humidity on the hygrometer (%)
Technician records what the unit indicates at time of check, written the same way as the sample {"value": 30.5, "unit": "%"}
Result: {"value": 72, "unit": "%"}
